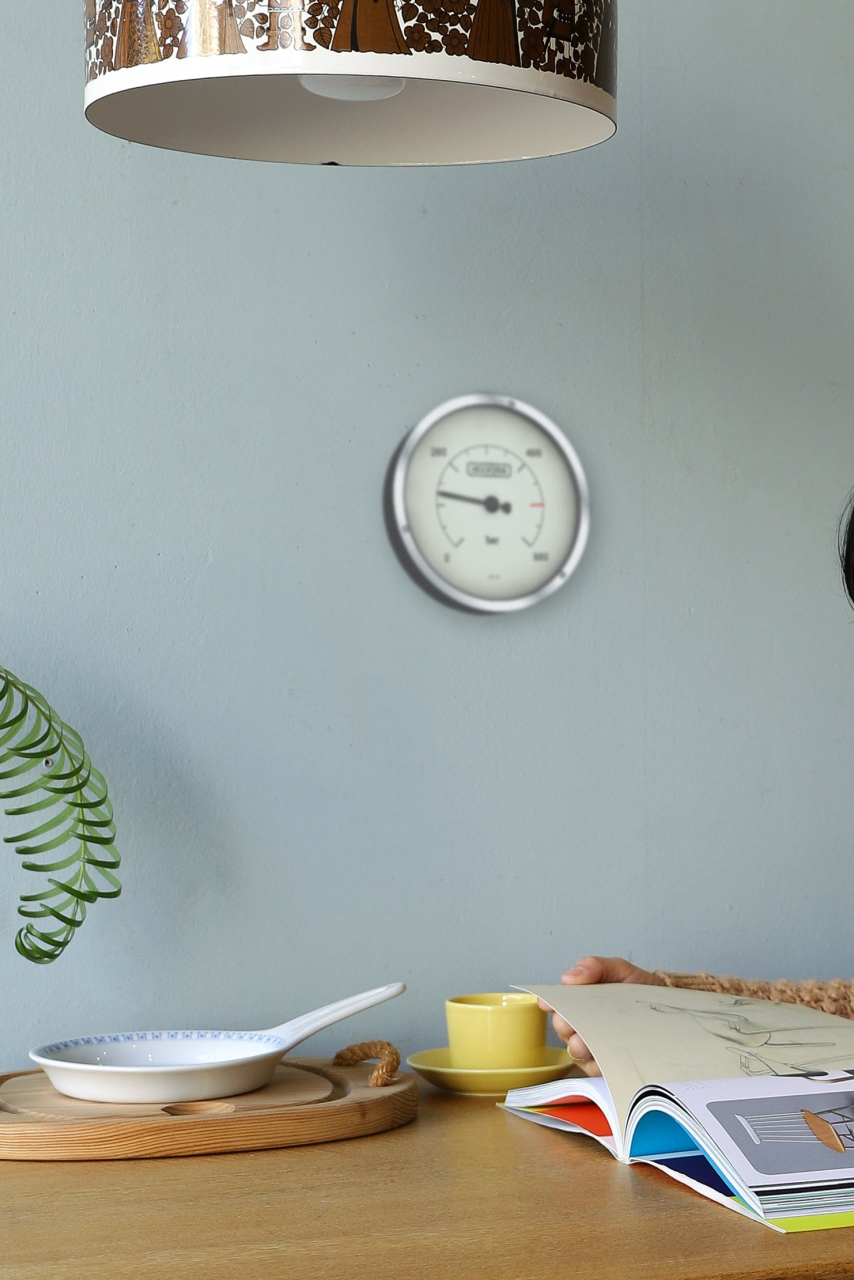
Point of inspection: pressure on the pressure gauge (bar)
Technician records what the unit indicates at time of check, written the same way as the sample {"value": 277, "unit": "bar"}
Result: {"value": 125, "unit": "bar"}
